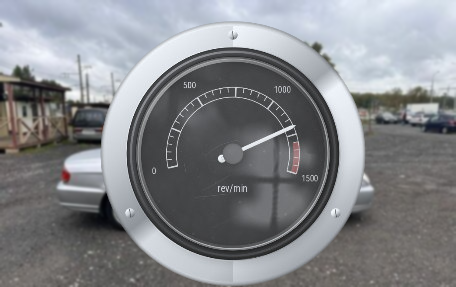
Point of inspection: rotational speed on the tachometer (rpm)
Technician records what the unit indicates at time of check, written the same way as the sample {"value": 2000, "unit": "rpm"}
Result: {"value": 1200, "unit": "rpm"}
